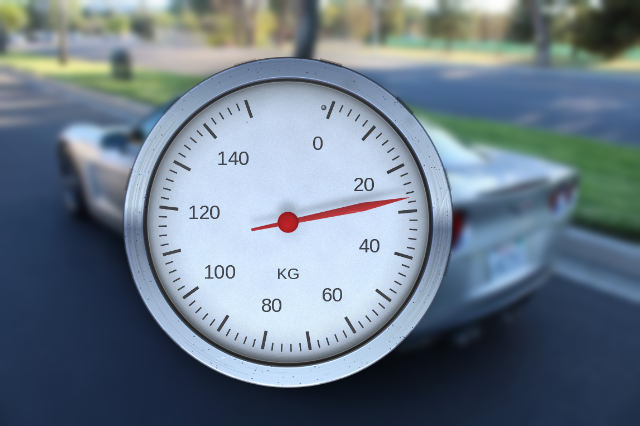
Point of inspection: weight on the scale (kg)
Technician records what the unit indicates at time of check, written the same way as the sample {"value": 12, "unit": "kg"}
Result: {"value": 27, "unit": "kg"}
